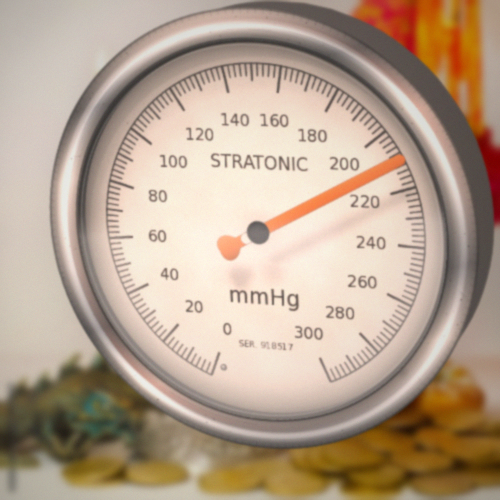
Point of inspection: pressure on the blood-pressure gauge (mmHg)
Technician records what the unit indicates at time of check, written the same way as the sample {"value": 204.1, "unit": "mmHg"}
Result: {"value": 210, "unit": "mmHg"}
